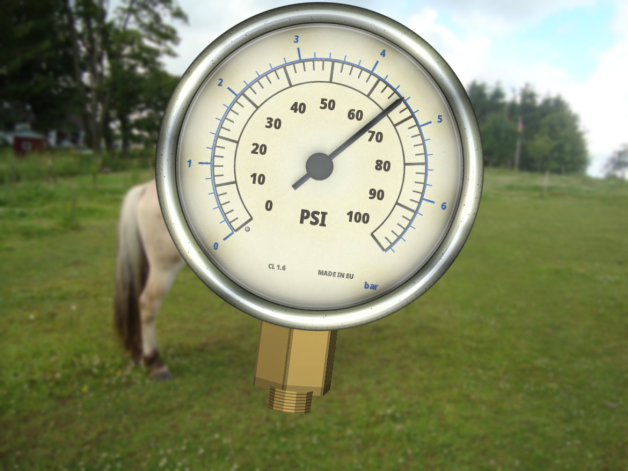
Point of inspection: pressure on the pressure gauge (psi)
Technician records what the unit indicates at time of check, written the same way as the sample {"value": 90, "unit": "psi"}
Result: {"value": 66, "unit": "psi"}
